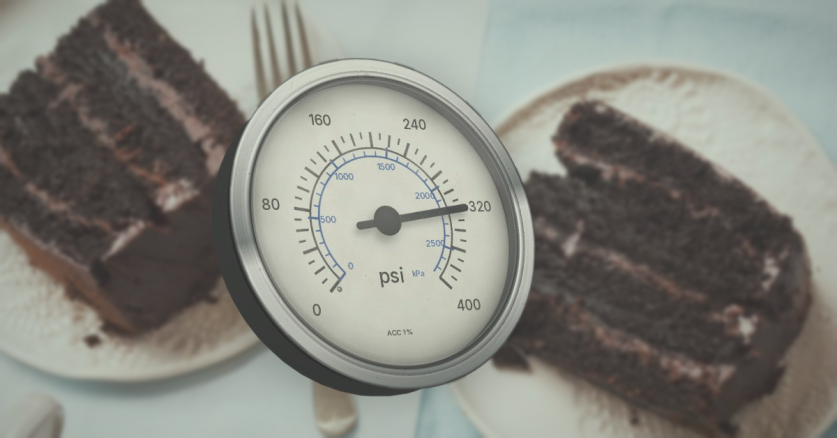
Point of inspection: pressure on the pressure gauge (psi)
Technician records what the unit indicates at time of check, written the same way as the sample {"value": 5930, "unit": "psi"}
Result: {"value": 320, "unit": "psi"}
